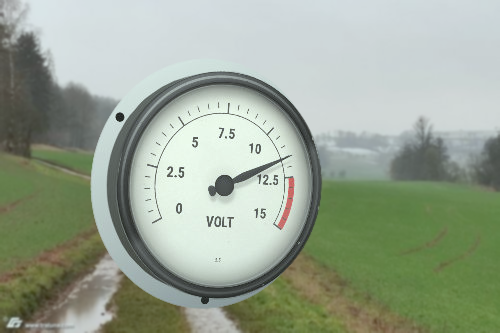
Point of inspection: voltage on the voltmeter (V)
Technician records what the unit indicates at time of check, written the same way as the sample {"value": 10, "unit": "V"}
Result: {"value": 11.5, "unit": "V"}
